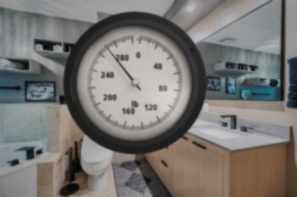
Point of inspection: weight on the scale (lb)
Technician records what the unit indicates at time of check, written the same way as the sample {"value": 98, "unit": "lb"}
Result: {"value": 270, "unit": "lb"}
